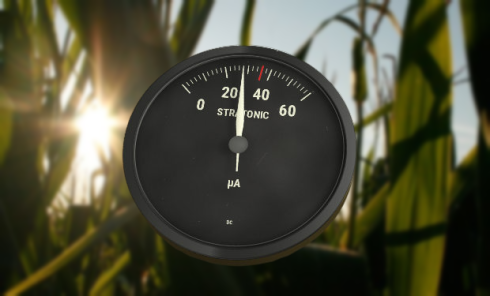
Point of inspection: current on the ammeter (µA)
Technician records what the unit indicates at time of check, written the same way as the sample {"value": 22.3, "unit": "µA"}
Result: {"value": 28, "unit": "µA"}
